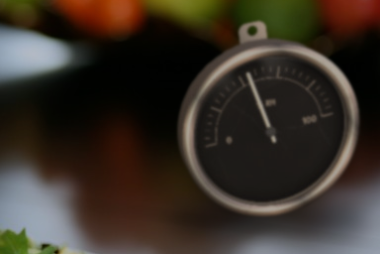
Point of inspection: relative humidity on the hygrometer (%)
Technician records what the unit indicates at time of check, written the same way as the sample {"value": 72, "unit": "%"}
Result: {"value": 44, "unit": "%"}
